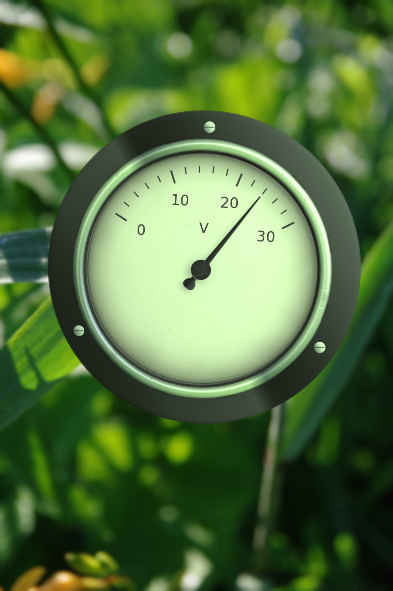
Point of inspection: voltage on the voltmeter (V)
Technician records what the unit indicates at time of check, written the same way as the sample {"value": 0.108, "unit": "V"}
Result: {"value": 24, "unit": "V"}
